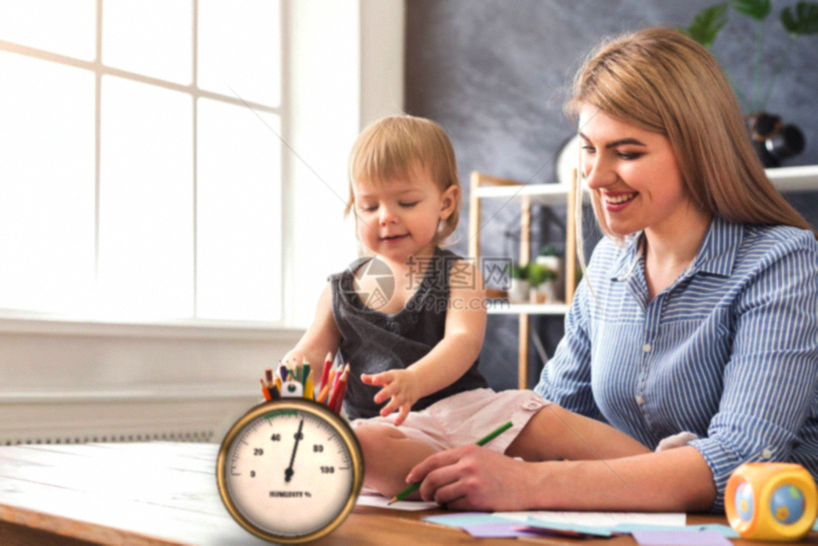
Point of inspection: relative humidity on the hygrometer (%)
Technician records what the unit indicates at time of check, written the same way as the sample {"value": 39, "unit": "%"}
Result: {"value": 60, "unit": "%"}
